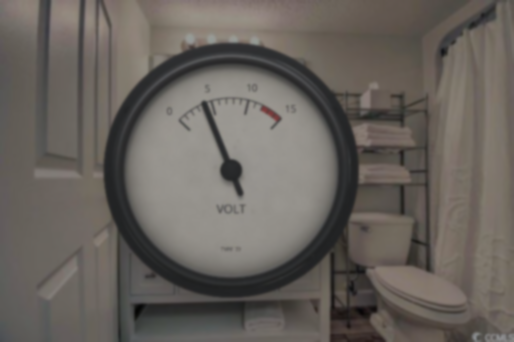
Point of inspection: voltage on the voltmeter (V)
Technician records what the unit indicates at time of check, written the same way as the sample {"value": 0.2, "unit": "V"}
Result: {"value": 4, "unit": "V"}
